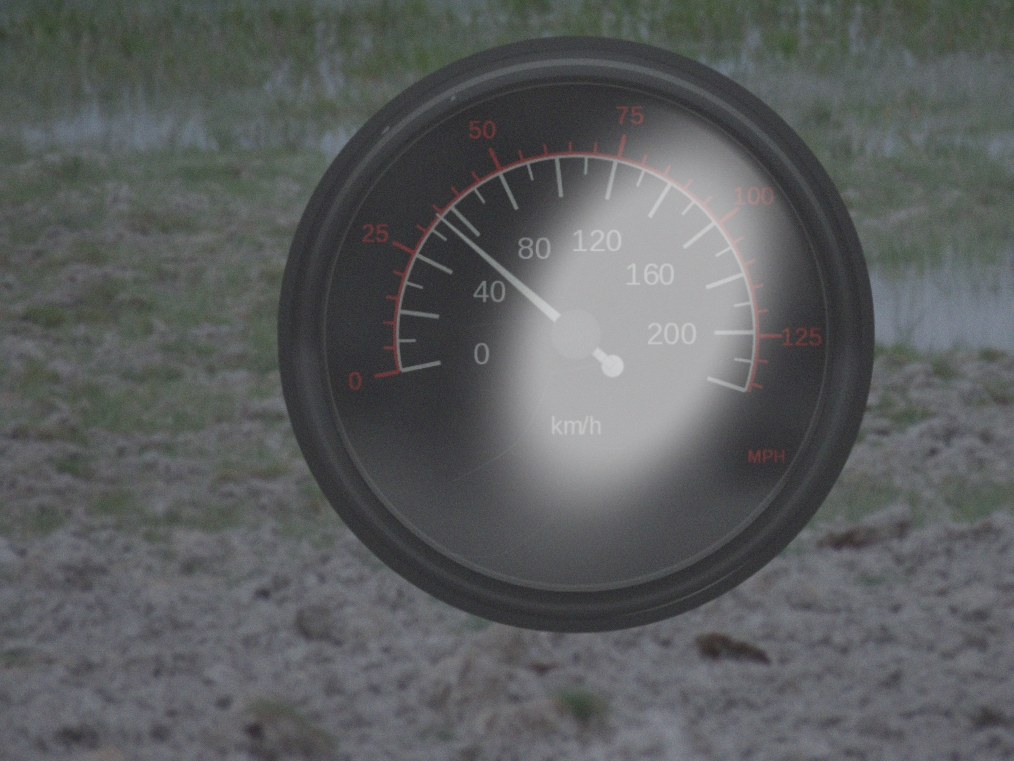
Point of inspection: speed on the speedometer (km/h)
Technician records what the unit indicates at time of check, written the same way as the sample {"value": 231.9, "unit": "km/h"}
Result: {"value": 55, "unit": "km/h"}
